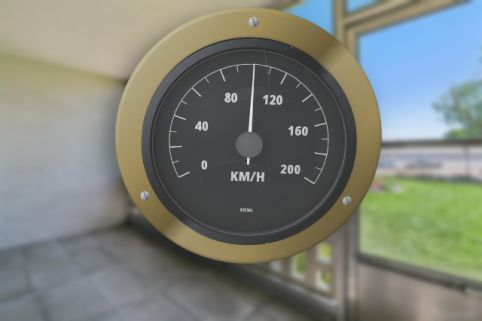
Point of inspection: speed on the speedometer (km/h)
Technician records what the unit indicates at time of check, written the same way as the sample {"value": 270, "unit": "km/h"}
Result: {"value": 100, "unit": "km/h"}
